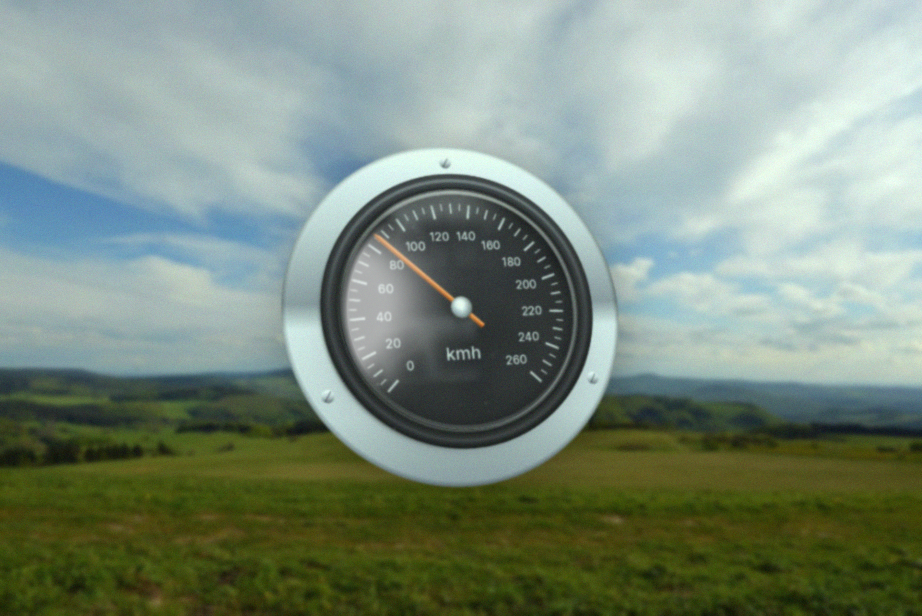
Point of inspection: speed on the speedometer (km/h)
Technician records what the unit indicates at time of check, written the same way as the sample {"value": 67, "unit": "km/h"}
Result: {"value": 85, "unit": "km/h"}
